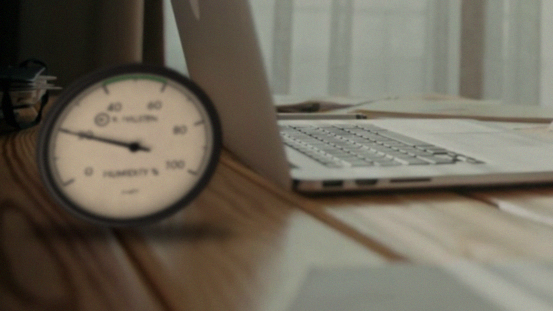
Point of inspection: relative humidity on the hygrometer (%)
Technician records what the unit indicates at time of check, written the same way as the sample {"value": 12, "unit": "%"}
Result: {"value": 20, "unit": "%"}
